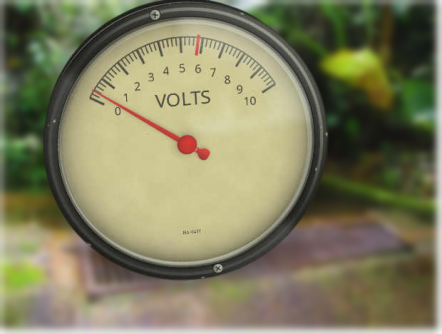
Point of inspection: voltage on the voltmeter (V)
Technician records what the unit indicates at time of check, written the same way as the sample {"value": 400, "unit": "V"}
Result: {"value": 0.4, "unit": "V"}
